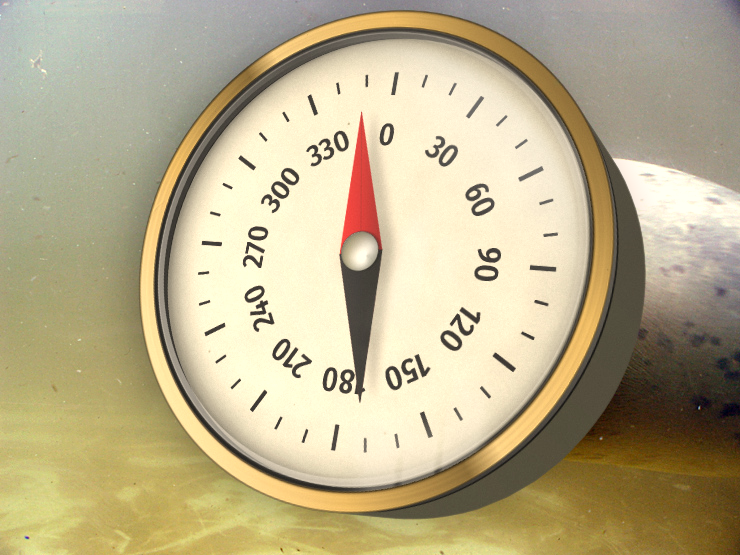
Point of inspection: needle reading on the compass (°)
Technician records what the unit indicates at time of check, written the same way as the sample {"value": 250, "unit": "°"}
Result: {"value": 350, "unit": "°"}
